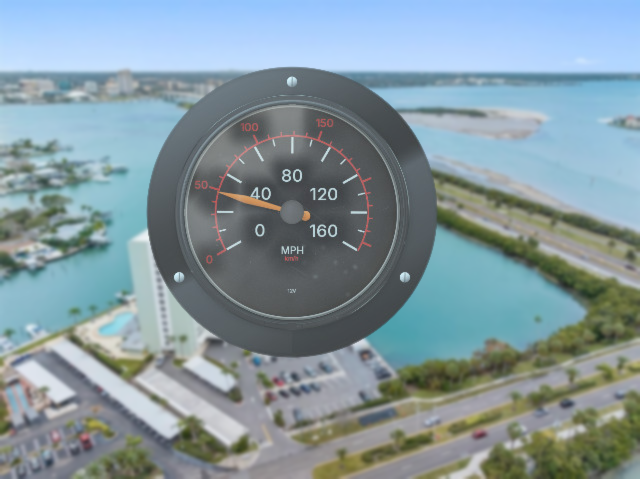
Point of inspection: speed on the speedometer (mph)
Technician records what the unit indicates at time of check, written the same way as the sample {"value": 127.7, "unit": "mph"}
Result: {"value": 30, "unit": "mph"}
